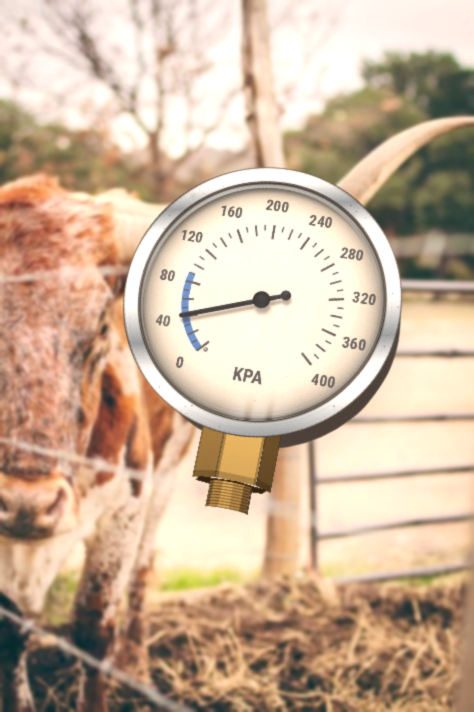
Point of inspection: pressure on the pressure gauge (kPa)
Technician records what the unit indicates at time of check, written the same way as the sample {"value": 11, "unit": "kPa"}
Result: {"value": 40, "unit": "kPa"}
